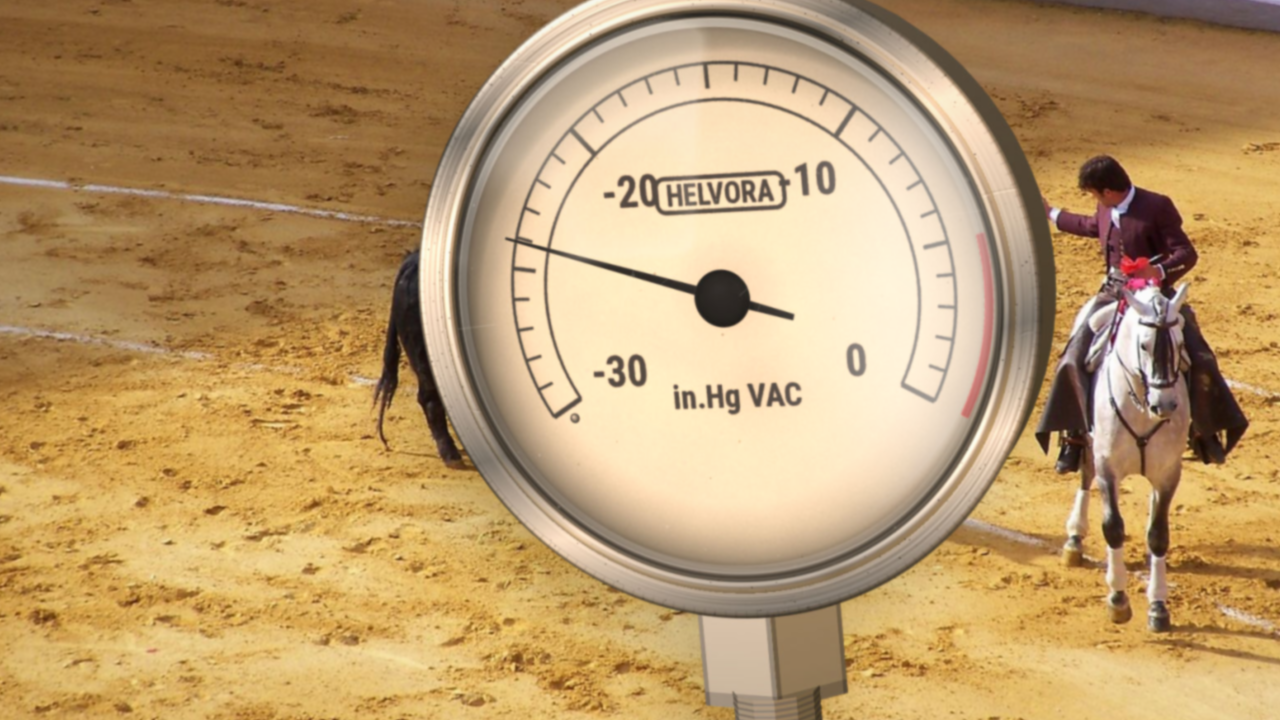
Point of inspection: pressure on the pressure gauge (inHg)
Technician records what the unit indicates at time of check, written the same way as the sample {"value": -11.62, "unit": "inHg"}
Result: {"value": -24, "unit": "inHg"}
